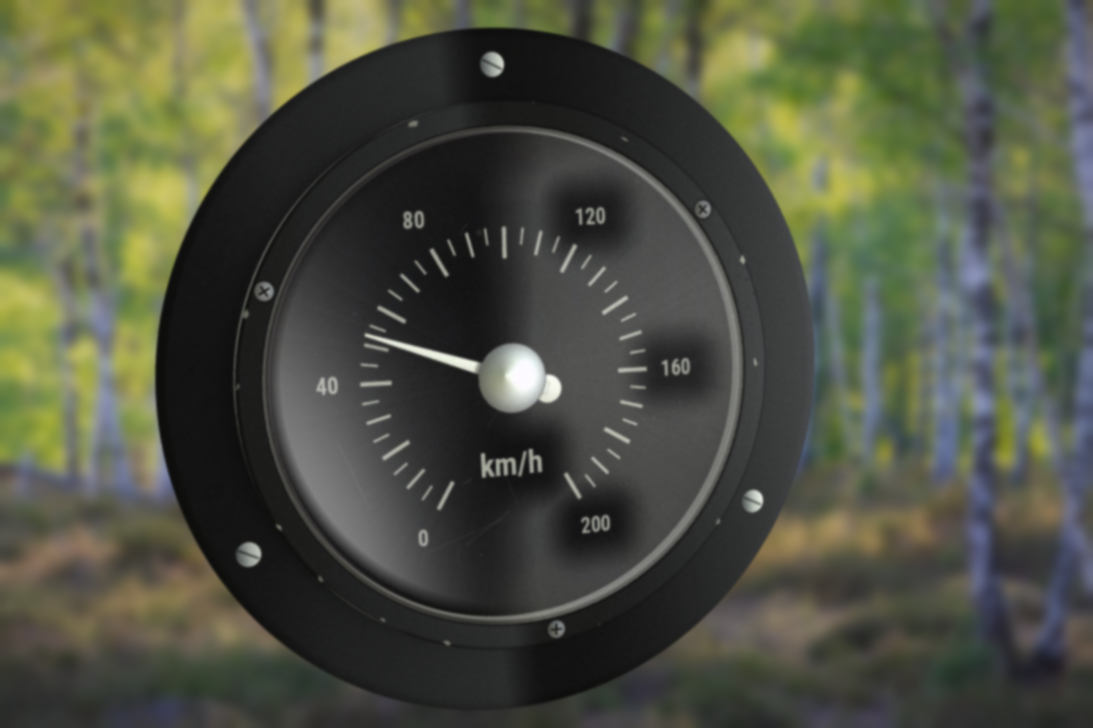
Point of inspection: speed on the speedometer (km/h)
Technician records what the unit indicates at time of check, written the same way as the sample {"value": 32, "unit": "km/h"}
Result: {"value": 52.5, "unit": "km/h"}
